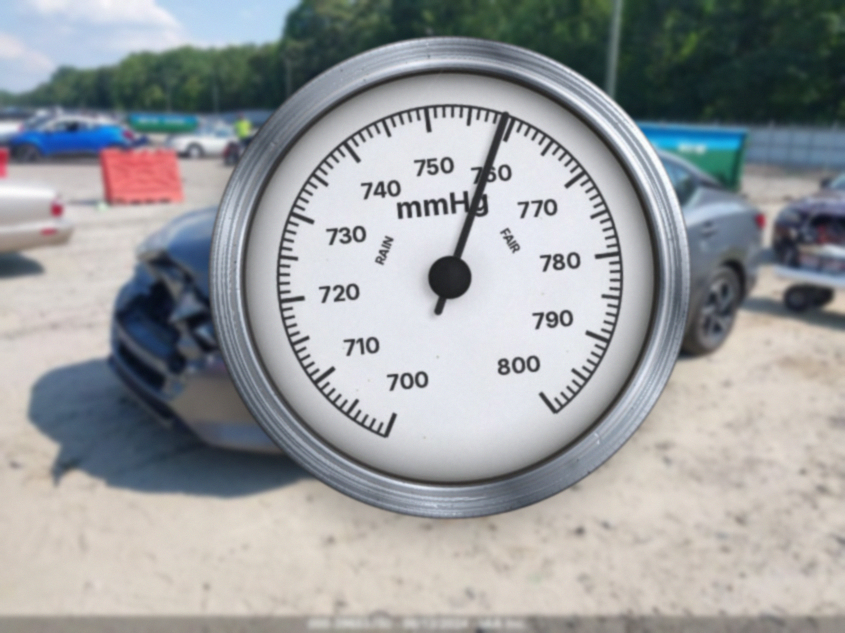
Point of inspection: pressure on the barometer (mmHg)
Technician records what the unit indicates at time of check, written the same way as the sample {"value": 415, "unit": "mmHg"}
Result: {"value": 759, "unit": "mmHg"}
